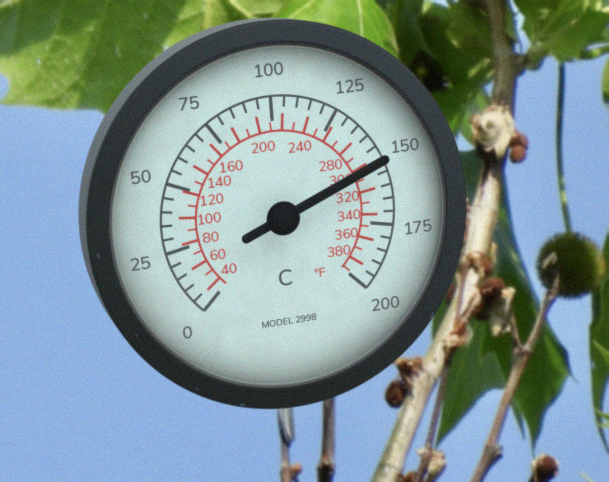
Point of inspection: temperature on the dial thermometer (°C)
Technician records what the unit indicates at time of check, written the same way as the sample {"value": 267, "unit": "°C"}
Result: {"value": 150, "unit": "°C"}
